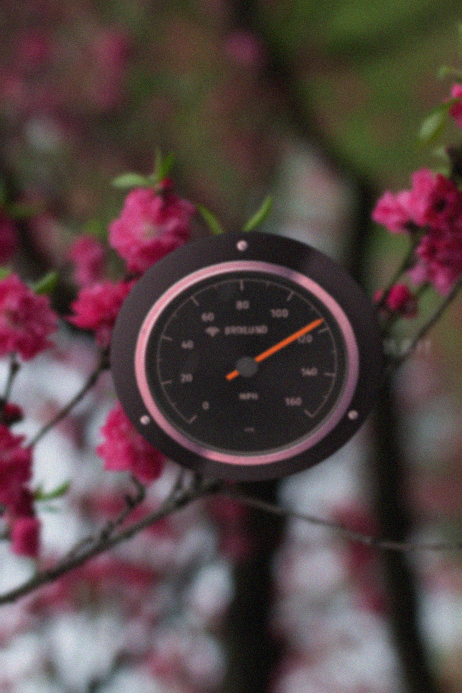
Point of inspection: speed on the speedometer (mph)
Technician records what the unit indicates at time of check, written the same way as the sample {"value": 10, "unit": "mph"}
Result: {"value": 115, "unit": "mph"}
